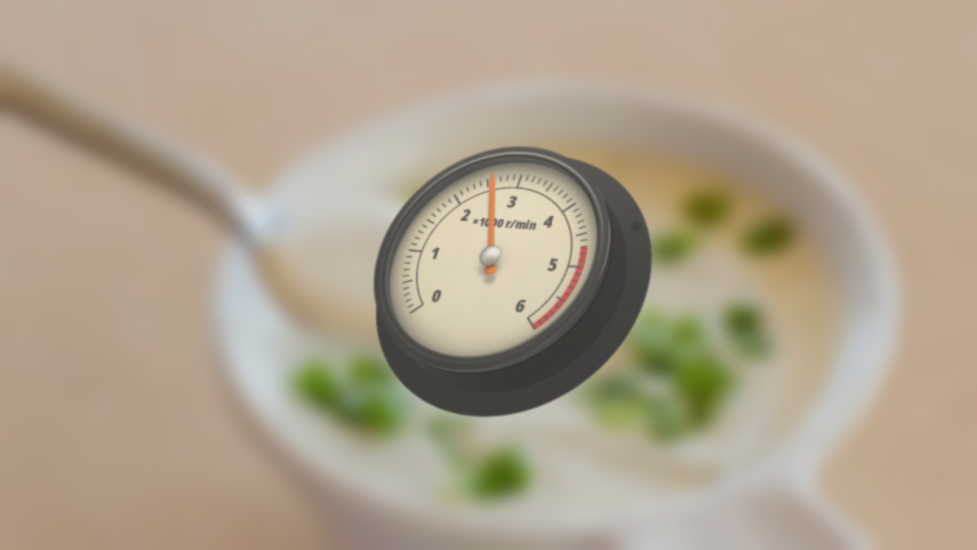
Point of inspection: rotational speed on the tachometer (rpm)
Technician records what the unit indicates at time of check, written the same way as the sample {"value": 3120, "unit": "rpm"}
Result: {"value": 2600, "unit": "rpm"}
